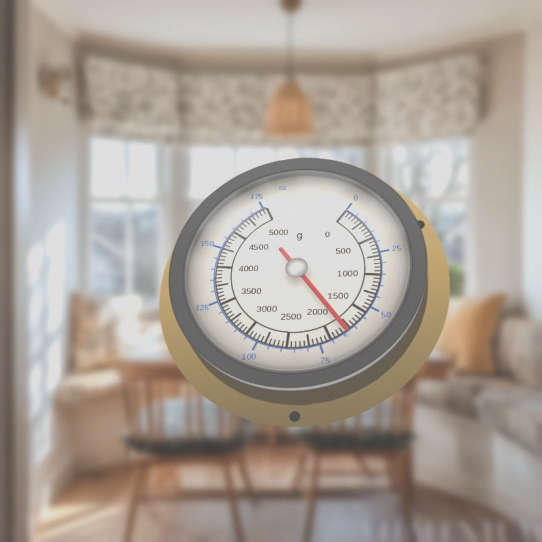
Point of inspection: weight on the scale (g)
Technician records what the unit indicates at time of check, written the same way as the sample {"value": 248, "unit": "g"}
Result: {"value": 1800, "unit": "g"}
